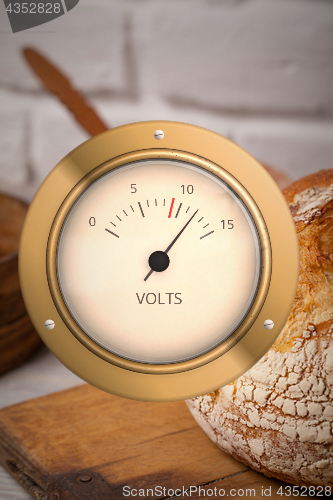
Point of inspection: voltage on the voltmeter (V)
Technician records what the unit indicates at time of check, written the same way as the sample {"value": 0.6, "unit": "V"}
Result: {"value": 12, "unit": "V"}
